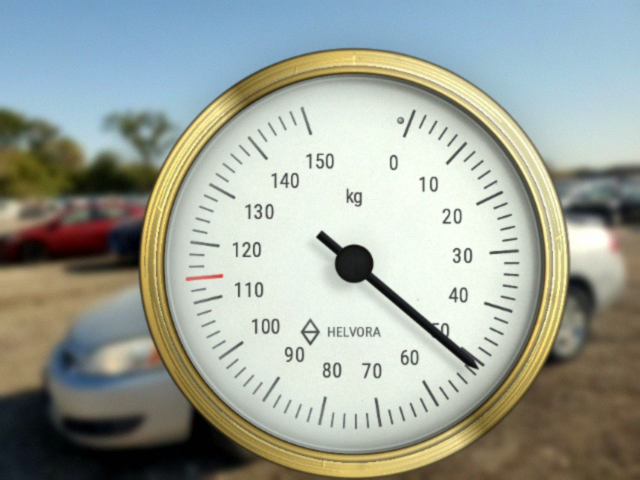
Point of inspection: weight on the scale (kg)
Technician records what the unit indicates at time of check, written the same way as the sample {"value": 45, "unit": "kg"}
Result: {"value": 51, "unit": "kg"}
